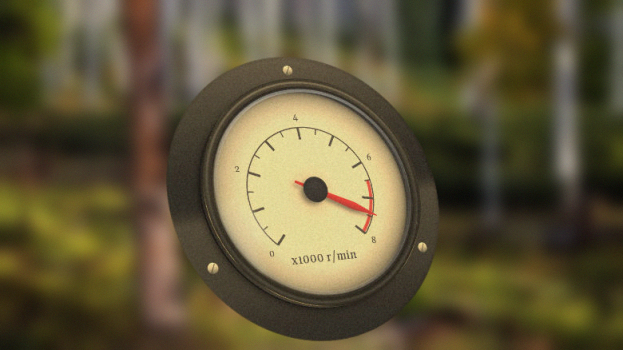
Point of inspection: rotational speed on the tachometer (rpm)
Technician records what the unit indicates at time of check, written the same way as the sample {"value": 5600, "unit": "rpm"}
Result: {"value": 7500, "unit": "rpm"}
